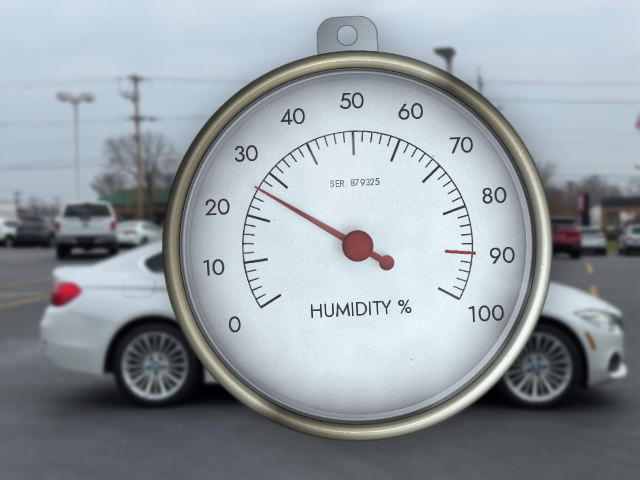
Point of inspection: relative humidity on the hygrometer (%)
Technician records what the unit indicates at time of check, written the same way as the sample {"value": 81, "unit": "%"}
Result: {"value": 26, "unit": "%"}
